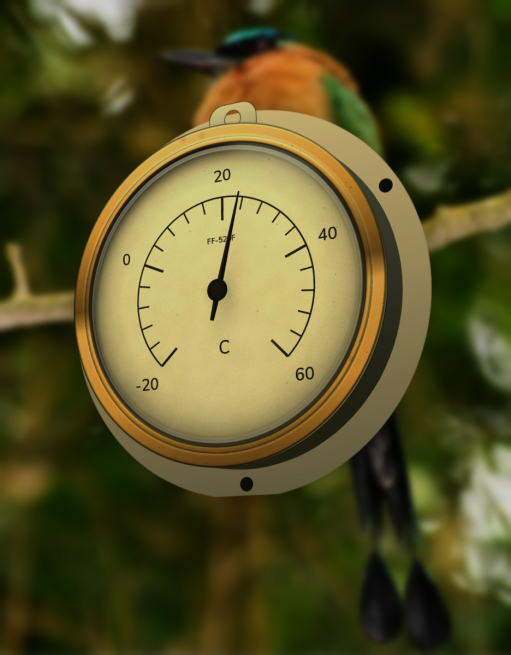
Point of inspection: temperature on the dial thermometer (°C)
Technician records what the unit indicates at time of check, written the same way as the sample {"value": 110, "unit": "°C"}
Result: {"value": 24, "unit": "°C"}
